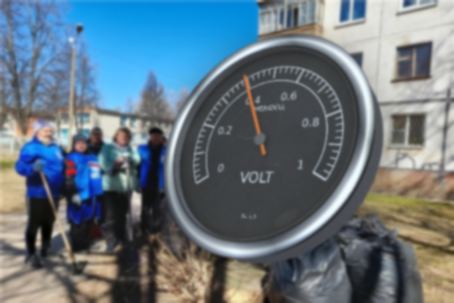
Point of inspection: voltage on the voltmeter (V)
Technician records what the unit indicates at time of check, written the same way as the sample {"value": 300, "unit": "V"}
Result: {"value": 0.4, "unit": "V"}
